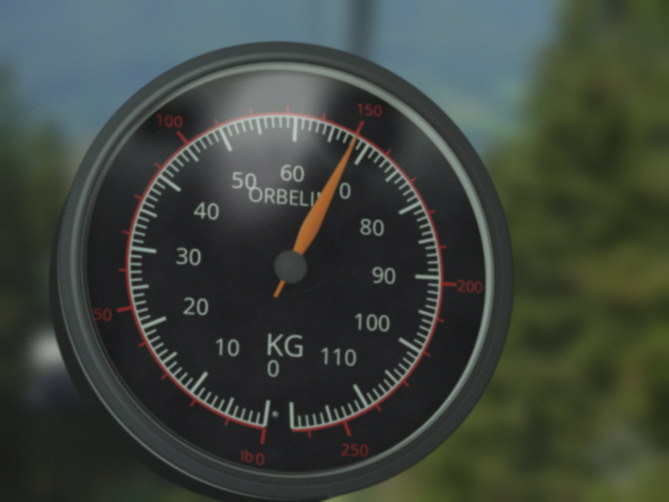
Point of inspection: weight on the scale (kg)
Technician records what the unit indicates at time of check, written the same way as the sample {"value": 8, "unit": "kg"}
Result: {"value": 68, "unit": "kg"}
